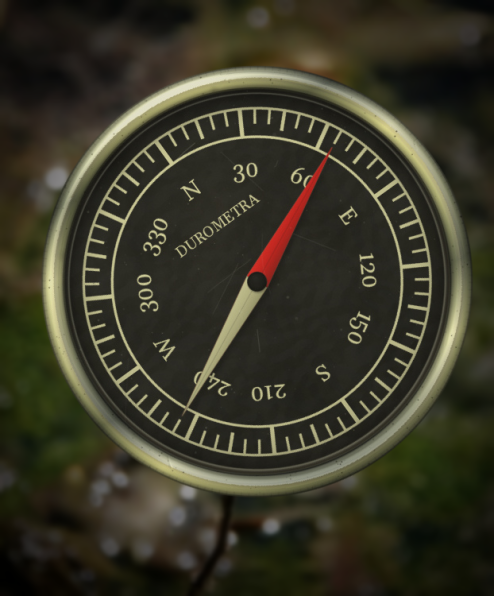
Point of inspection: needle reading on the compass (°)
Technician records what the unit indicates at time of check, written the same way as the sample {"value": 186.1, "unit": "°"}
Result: {"value": 65, "unit": "°"}
